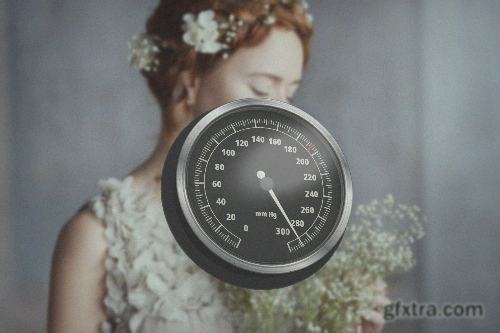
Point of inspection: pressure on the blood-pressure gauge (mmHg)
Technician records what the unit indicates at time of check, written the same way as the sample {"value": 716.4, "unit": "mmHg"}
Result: {"value": 290, "unit": "mmHg"}
